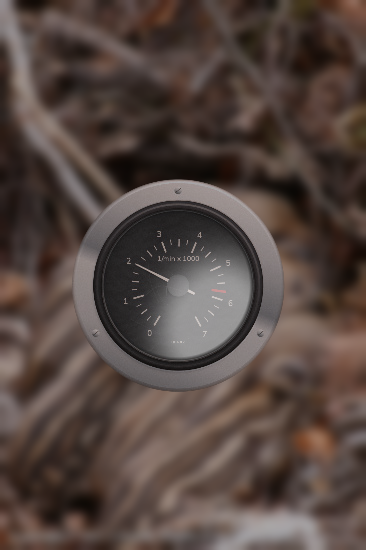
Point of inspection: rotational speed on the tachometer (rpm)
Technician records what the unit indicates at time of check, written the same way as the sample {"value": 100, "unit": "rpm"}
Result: {"value": 2000, "unit": "rpm"}
